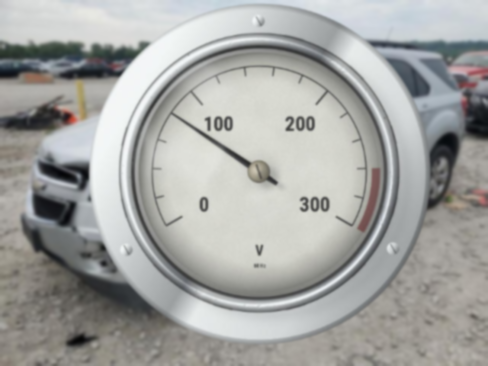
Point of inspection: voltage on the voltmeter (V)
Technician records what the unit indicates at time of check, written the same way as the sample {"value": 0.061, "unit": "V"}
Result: {"value": 80, "unit": "V"}
